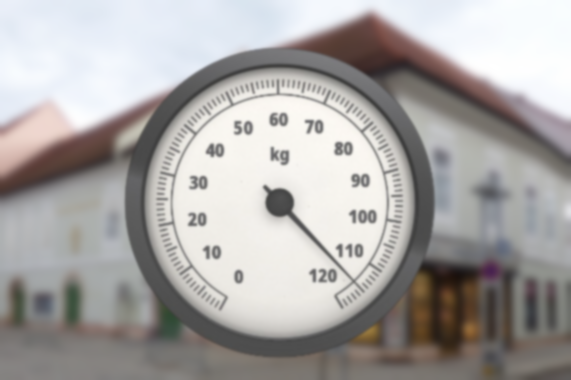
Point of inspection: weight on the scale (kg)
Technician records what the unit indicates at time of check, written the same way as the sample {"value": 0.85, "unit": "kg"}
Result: {"value": 115, "unit": "kg"}
